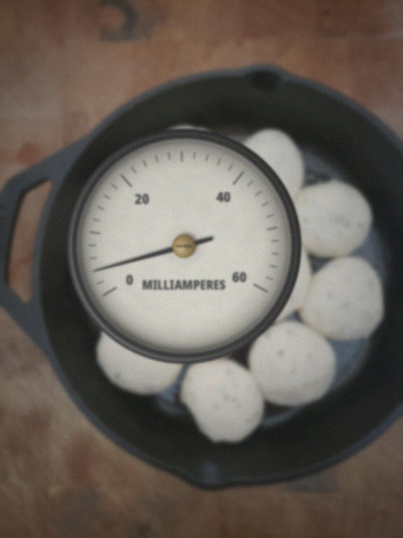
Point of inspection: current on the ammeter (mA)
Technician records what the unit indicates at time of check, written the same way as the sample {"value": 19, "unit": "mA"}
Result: {"value": 4, "unit": "mA"}
